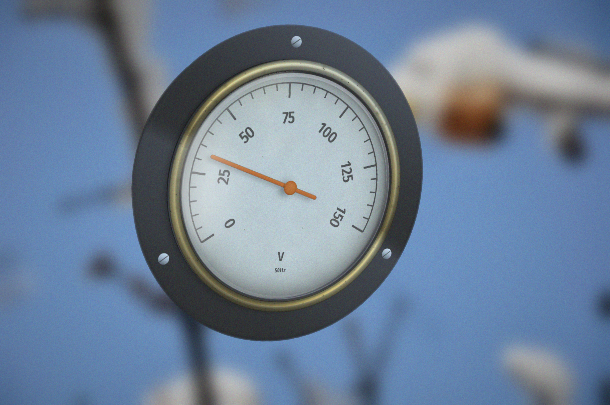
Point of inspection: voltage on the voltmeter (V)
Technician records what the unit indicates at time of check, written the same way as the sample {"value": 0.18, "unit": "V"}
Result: {"value": 32.5, "unit": "V"}
